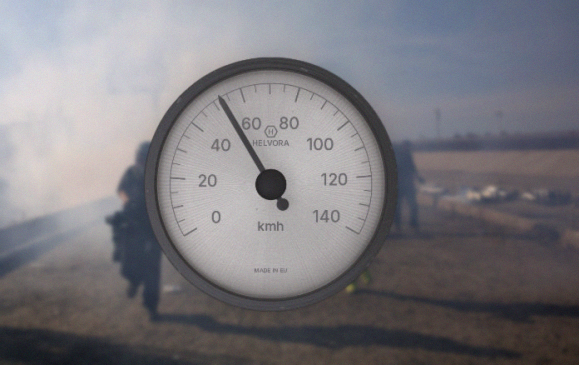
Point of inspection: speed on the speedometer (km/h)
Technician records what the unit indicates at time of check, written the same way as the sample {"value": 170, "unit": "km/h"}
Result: {"value": 52.5, "unit": "km/h"}
